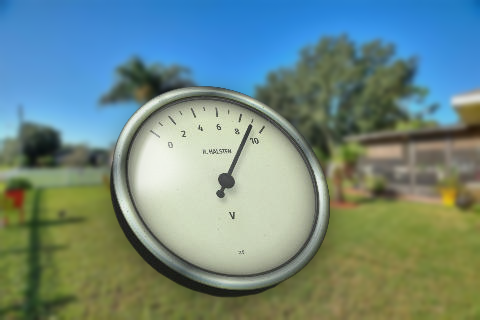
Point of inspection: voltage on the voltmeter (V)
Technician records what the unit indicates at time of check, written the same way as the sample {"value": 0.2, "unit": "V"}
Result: {"value": 9, "unit": "V"}
